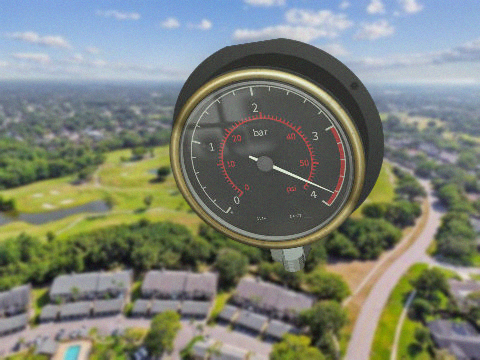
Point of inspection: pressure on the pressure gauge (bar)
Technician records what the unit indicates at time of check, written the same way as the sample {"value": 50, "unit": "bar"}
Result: {"value": 3.8, "unit": "bar"}
